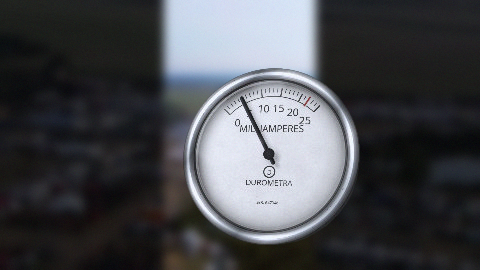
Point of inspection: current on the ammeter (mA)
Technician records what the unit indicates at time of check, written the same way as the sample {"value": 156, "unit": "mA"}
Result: {"value": 5, "unit": "mA"}
